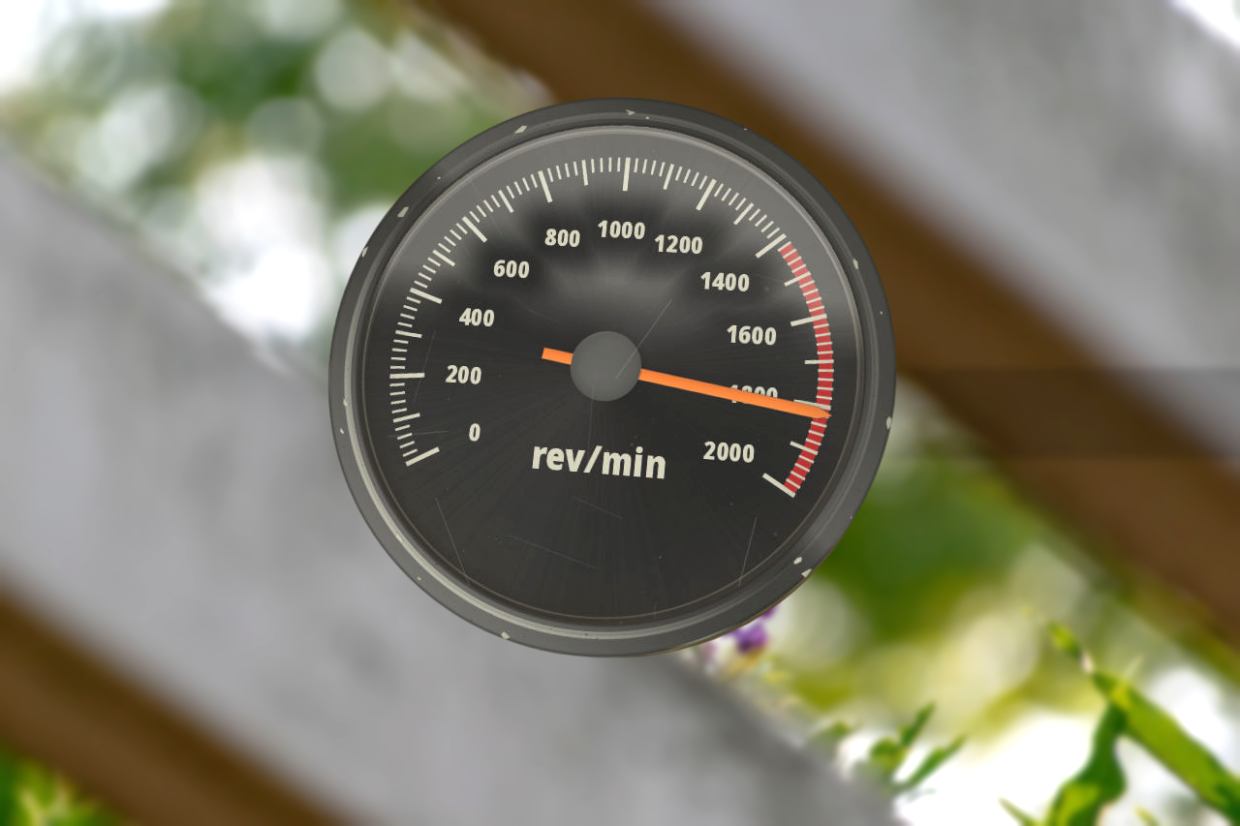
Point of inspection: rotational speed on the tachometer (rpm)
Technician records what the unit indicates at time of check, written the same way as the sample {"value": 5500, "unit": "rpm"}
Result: {"value": 1820, "unit": "rpm"}
